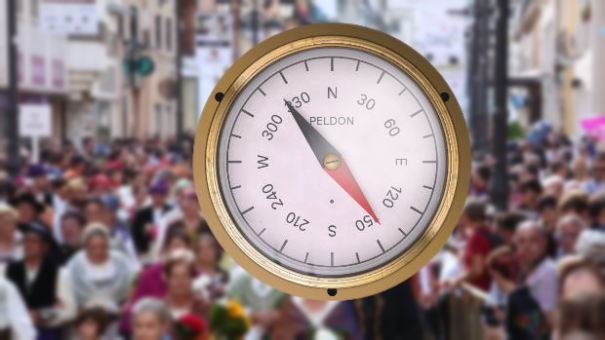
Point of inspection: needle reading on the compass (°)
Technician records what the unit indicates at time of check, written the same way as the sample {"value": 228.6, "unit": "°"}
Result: {"value": 142.5, "unit": "°"}
